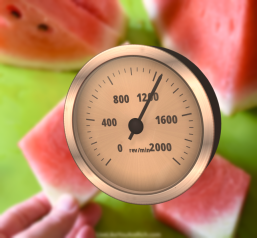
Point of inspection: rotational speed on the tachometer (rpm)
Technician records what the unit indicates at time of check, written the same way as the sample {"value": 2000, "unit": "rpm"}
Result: {"value": 1250, "unit": "rpm"}
